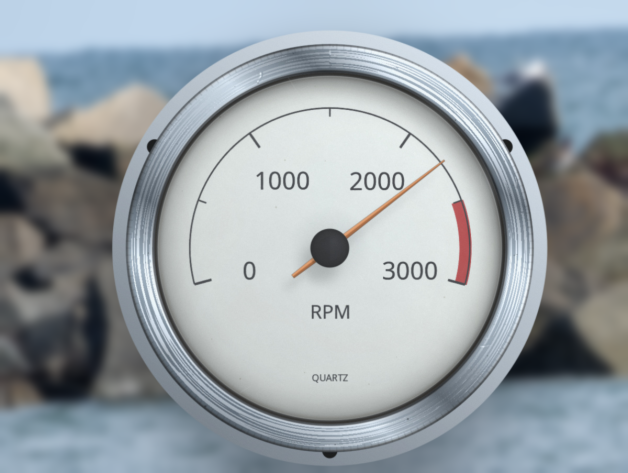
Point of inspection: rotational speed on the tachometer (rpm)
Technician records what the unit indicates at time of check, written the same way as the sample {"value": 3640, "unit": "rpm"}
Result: {"value": 2250, "unit": "rpm"}
